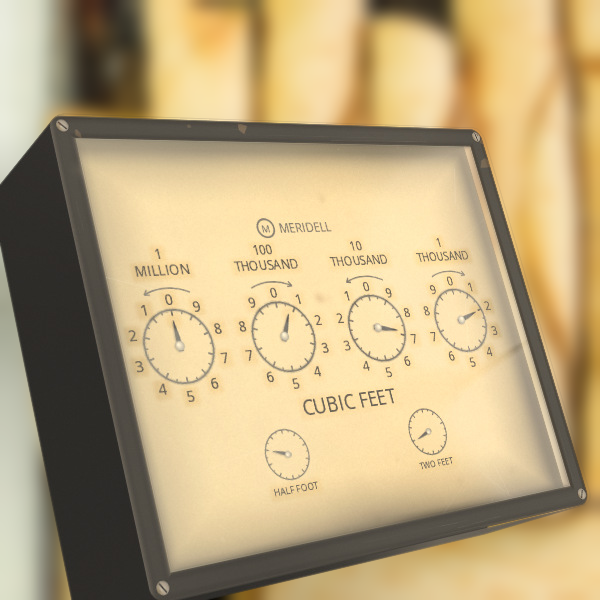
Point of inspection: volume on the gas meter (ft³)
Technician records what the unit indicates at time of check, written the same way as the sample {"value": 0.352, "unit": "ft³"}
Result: {"value": 7200, "unit": "ft³"}
